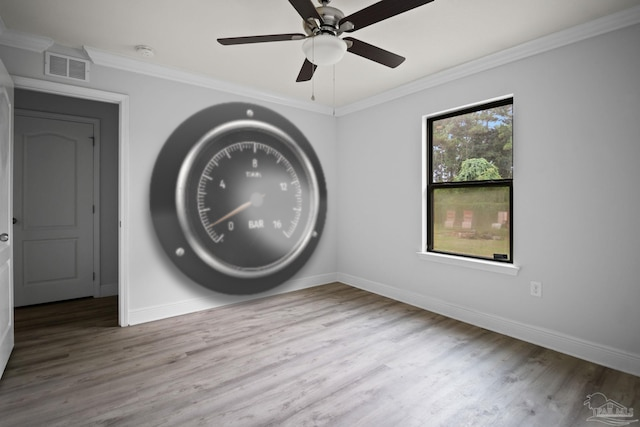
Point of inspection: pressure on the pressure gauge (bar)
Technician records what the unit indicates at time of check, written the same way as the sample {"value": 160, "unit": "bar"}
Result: {"value": 1, "unit": "bar"}
